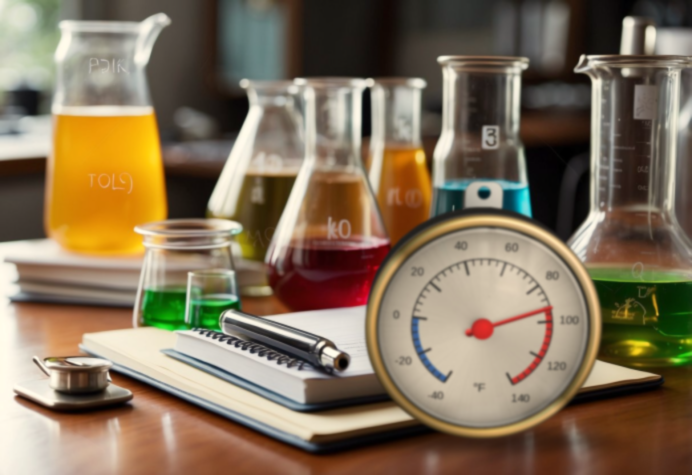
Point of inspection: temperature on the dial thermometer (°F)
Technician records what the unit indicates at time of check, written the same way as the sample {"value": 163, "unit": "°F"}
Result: {"value": 92, "unit": "°F"}
